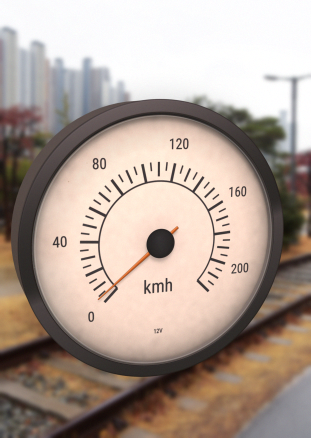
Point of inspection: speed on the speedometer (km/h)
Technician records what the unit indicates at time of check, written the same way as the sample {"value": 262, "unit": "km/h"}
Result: {"value": 5, "unit": "km/h"}
